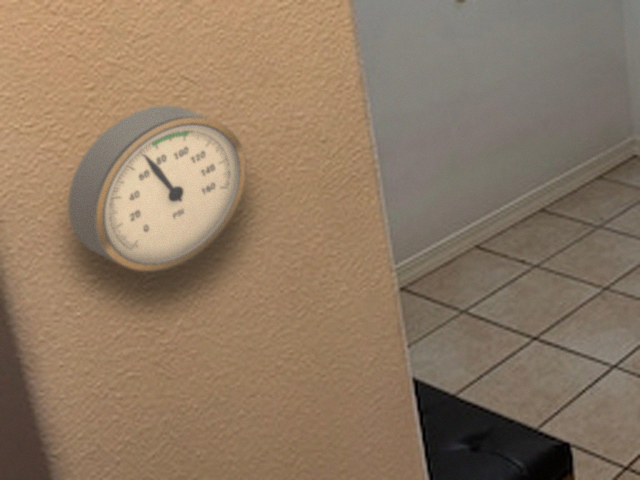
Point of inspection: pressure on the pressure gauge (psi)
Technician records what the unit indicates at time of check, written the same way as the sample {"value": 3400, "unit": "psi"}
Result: {"value": 70, "unit": "psi"}
